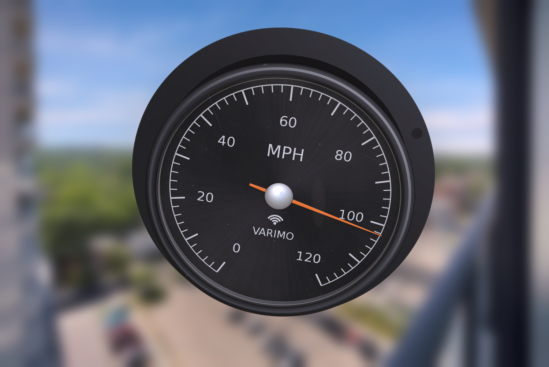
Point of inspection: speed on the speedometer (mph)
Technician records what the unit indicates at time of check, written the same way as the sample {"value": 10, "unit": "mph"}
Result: {"value": 102, "unit": "mph"}
